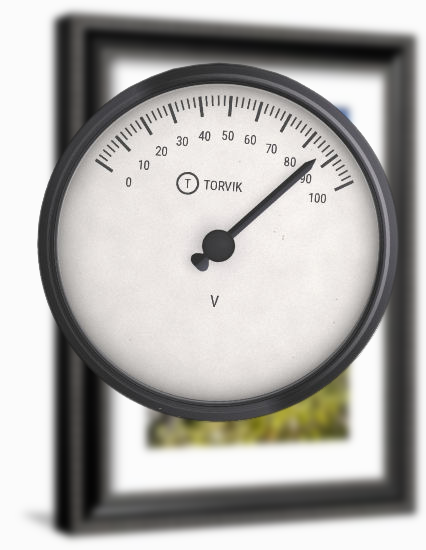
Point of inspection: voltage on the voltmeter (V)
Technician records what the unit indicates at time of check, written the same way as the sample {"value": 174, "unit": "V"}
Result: {"value": 86, "unit": "V"}
